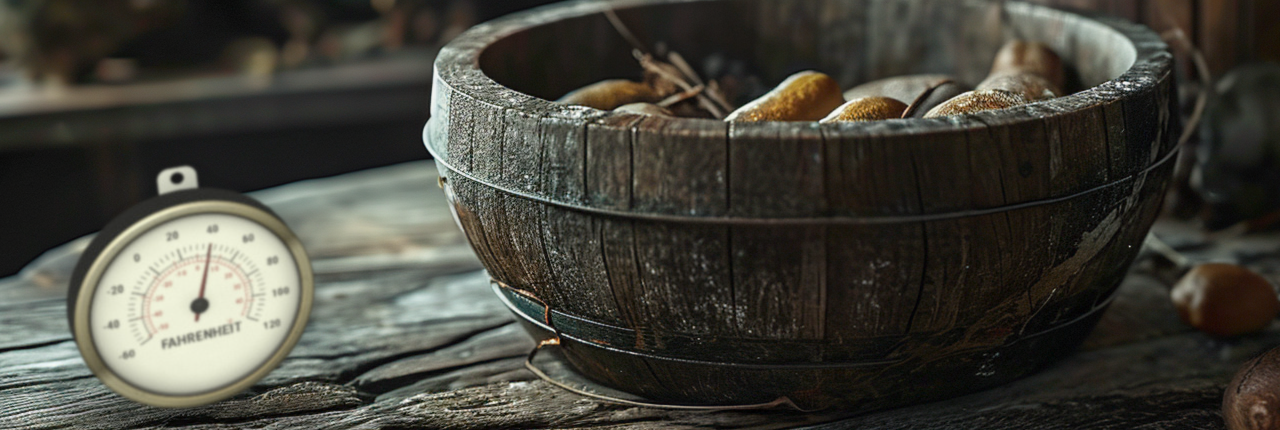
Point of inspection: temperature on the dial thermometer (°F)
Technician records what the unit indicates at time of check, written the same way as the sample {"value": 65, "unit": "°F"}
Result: {"value": 40, "unit": "°F"}
